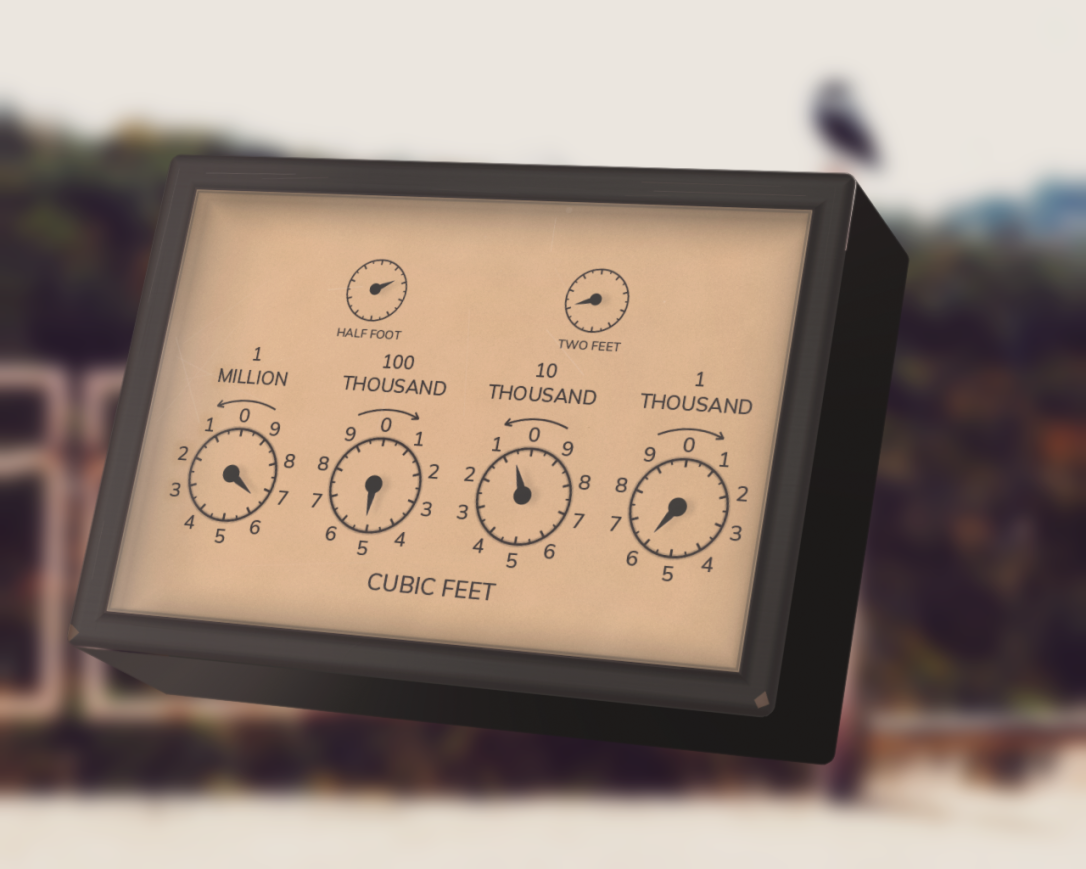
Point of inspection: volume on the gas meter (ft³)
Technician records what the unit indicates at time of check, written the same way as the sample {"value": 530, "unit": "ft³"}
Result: {"value": 650600, "unit": "ft³"}
